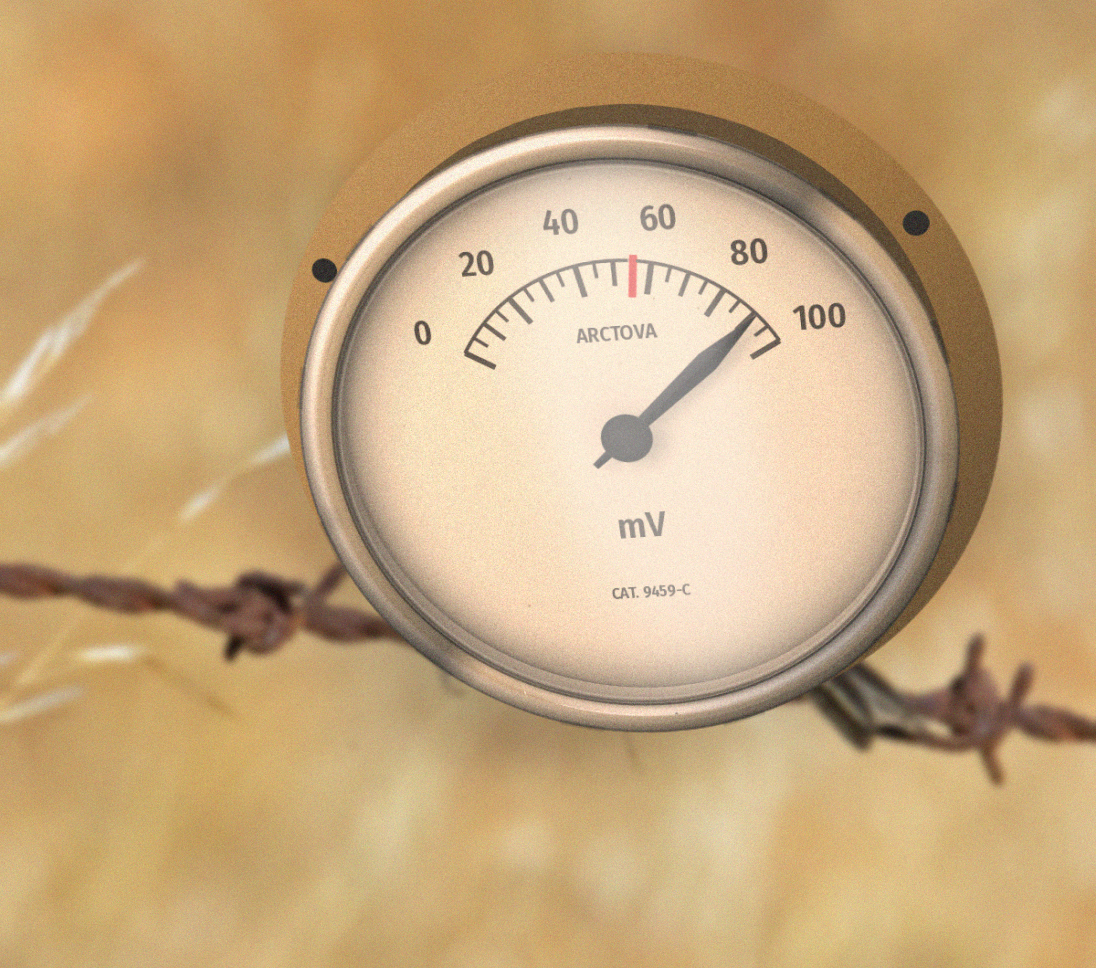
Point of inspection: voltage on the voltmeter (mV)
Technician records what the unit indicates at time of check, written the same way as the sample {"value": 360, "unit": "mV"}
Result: {"value": 90, "unit": "mV"}
